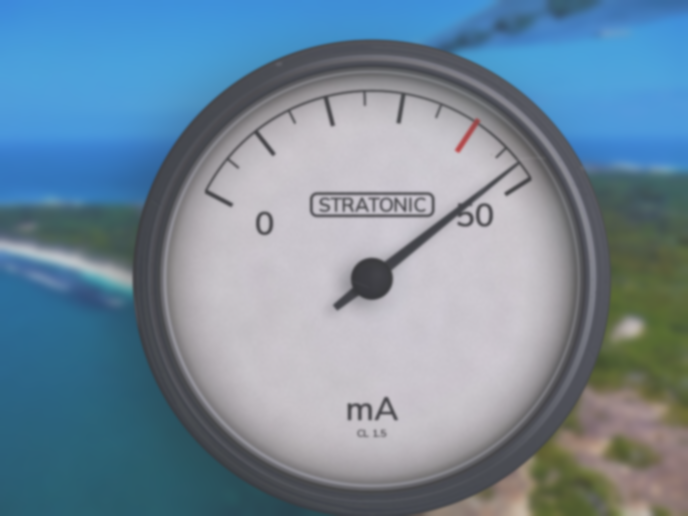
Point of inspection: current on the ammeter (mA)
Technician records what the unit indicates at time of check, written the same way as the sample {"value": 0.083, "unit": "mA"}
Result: {"value": 47.5, "unit": "mA"}
